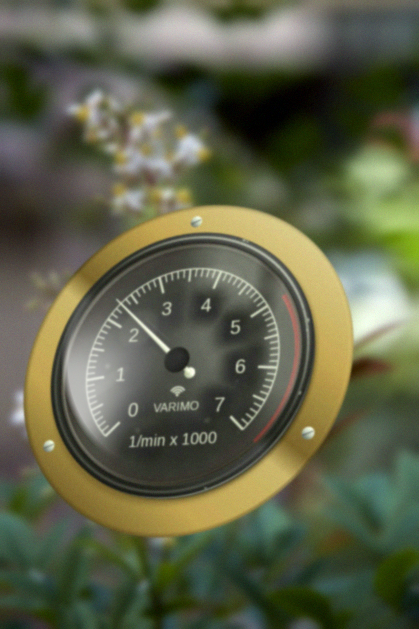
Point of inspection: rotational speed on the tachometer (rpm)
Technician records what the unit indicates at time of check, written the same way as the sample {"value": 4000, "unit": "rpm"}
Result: {"value": 2300, "unit": "rpm"}
